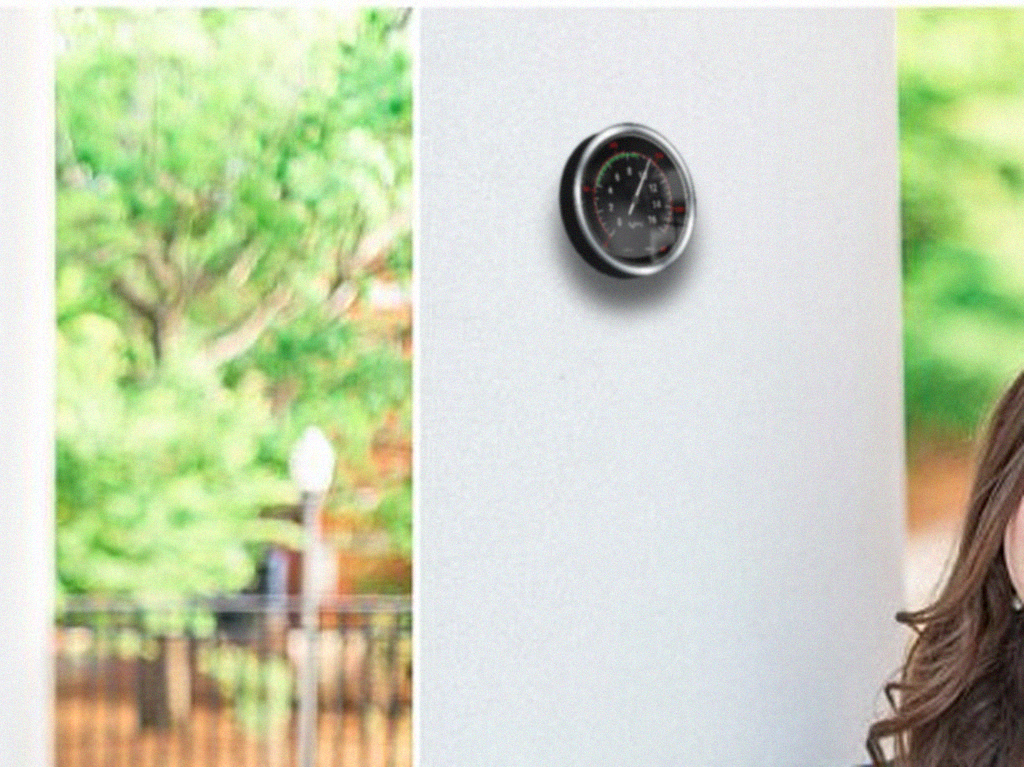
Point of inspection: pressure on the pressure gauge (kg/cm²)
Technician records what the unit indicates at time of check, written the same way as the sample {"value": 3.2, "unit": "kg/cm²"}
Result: {"value": 10, "unit": "kg/cm²"}
